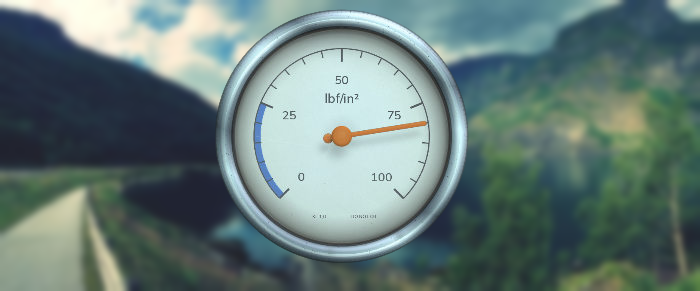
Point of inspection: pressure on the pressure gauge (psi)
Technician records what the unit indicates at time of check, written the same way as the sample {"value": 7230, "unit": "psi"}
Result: {"value": 80, "unit": "psi"}
